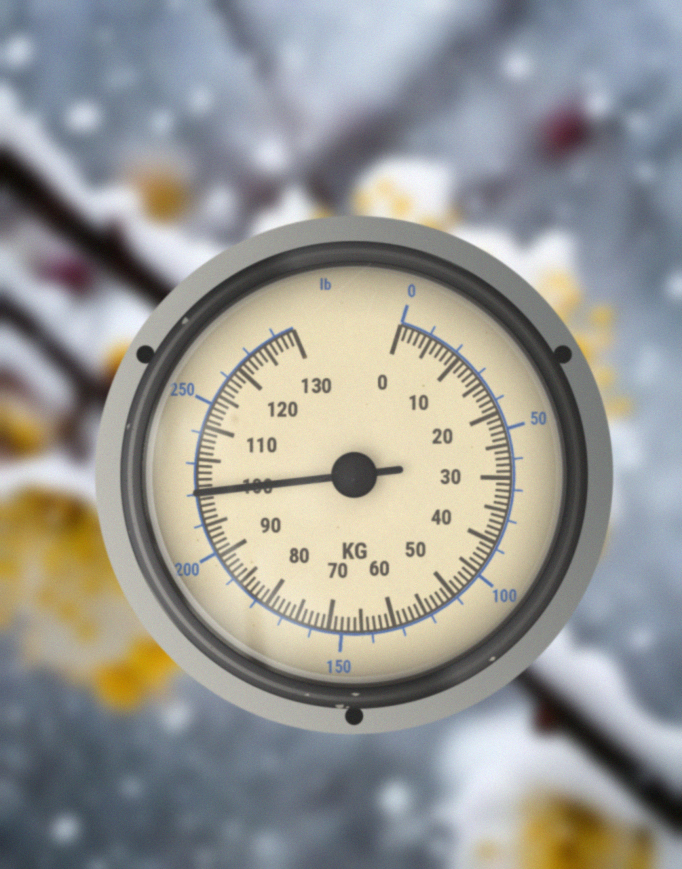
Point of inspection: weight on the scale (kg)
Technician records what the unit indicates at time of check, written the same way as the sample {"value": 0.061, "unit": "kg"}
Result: {"value": 100, "unit": "kg"}
